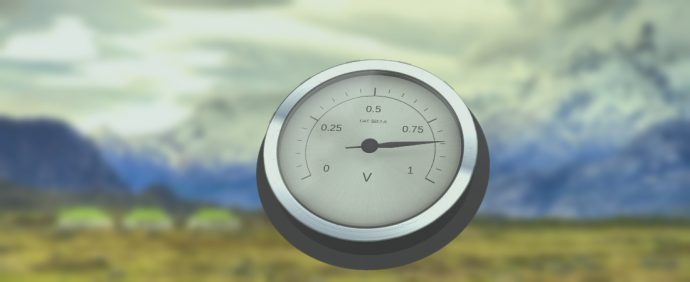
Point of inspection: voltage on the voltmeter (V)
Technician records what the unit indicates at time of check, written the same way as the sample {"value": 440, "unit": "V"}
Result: {"value": 0.85, "unit": "V"}
